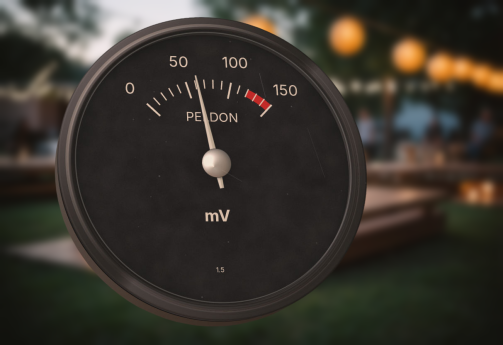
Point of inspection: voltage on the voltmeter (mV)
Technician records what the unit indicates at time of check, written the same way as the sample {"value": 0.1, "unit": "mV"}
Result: {"value": 60, "unit": "mV"}
